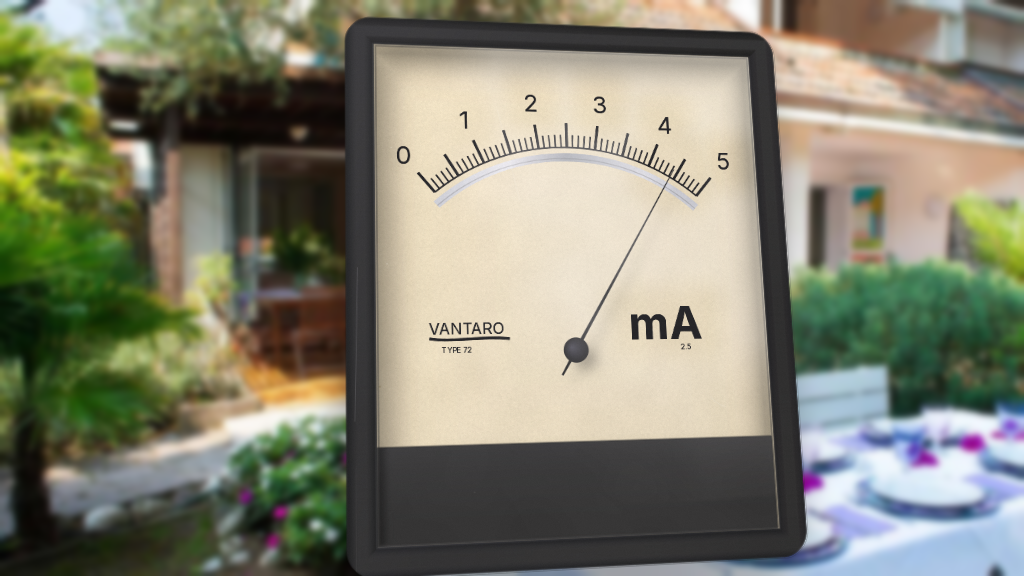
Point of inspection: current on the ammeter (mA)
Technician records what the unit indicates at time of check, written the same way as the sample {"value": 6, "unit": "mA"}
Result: {"value": 4.4, "unit": "mA"}
